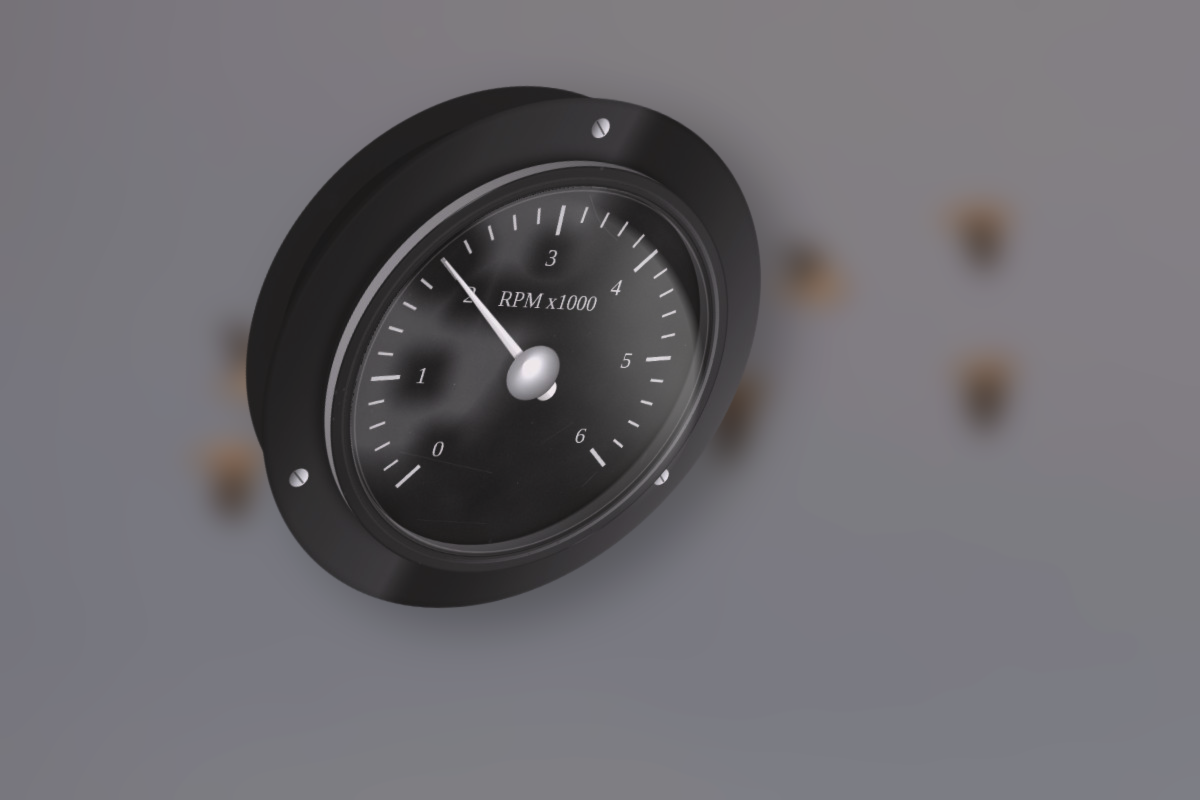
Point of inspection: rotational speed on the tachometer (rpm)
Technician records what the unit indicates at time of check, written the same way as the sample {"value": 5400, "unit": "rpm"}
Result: {"value": 2000, "unit": "rpm"}
